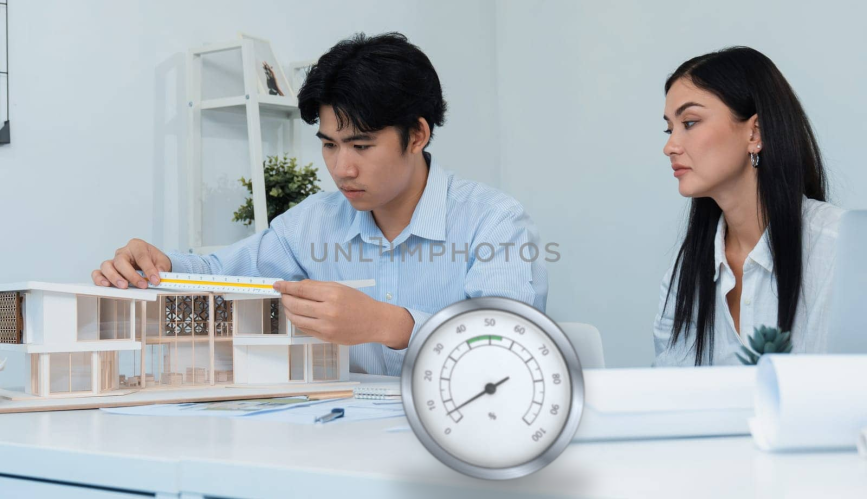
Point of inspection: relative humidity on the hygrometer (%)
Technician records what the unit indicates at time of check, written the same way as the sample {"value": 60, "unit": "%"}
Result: {"value": 5, "unit": "%"}
